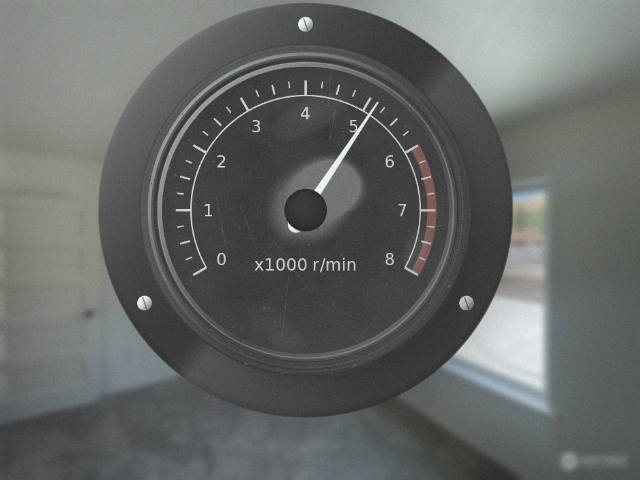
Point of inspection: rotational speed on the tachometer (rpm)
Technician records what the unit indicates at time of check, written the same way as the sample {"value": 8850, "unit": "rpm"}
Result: {"value": 5125, "unit": "rpm"}
